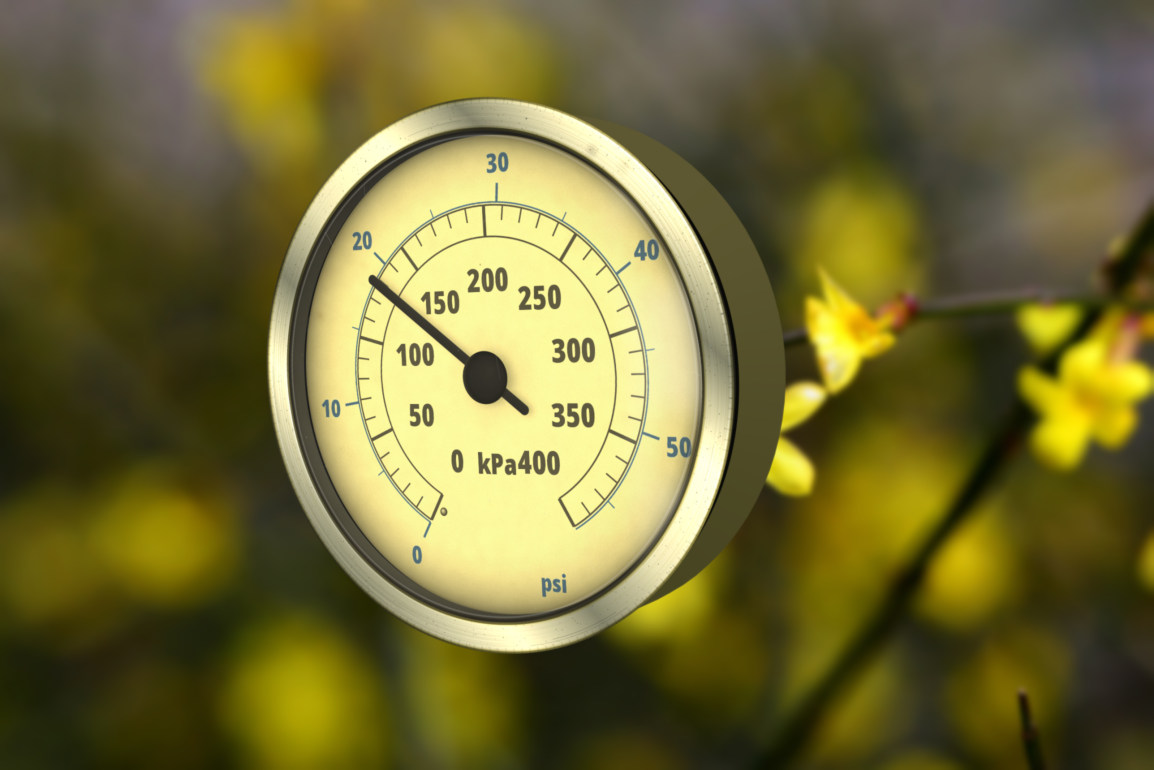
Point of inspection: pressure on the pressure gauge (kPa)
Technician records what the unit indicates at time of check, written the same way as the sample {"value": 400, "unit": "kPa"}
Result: {"value": 130, "unit": "kPa"}
